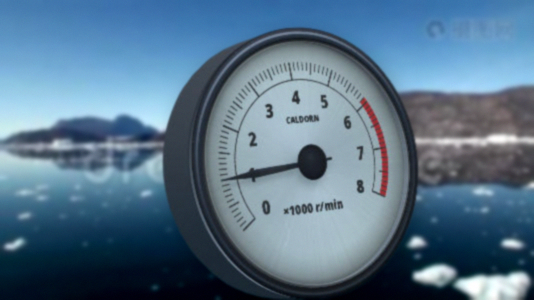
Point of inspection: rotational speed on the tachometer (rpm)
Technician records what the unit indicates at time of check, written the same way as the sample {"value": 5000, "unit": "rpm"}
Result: {"value": 1000, "unit": "rpm"}
